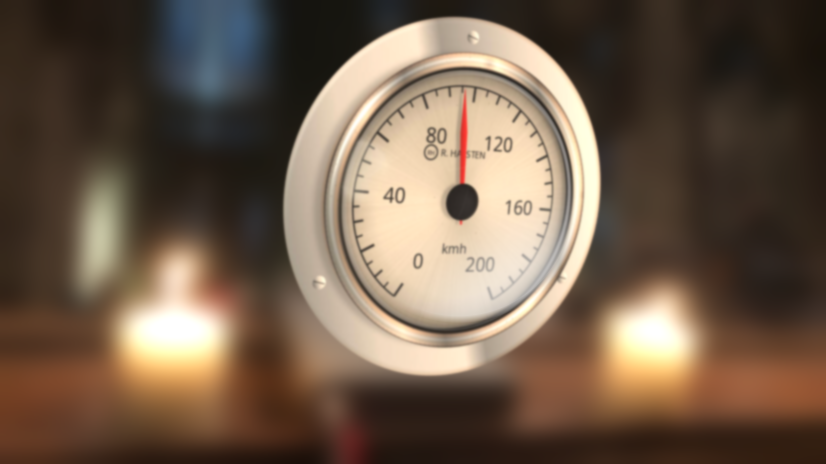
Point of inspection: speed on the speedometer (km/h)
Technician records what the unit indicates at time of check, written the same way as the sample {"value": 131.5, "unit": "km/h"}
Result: {"value": 95, "unit": "km/h"}
